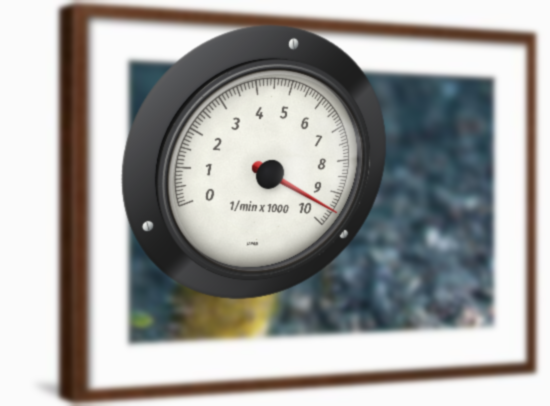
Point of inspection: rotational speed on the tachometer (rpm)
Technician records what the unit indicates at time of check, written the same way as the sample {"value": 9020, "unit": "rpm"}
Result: {"value": 9500, "unit": "rpm"}
